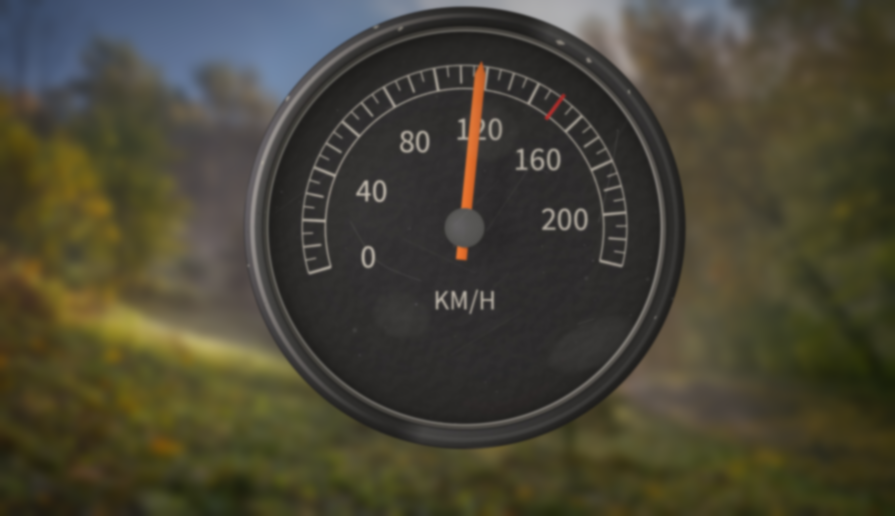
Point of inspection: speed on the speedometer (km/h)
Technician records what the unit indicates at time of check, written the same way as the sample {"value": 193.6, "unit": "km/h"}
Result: {"value": 117.5, "unit": "km/h"}
